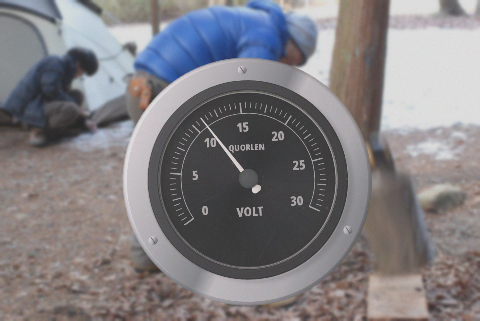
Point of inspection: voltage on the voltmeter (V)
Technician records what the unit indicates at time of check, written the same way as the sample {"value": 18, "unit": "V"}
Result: {"value": 11, "unit": "V"}
